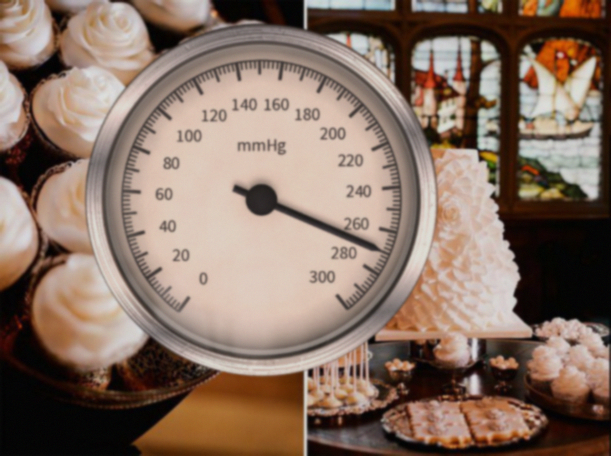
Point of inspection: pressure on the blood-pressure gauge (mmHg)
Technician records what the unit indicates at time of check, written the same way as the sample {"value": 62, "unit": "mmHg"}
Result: {"value": 270, "unit": "mmHg"}
